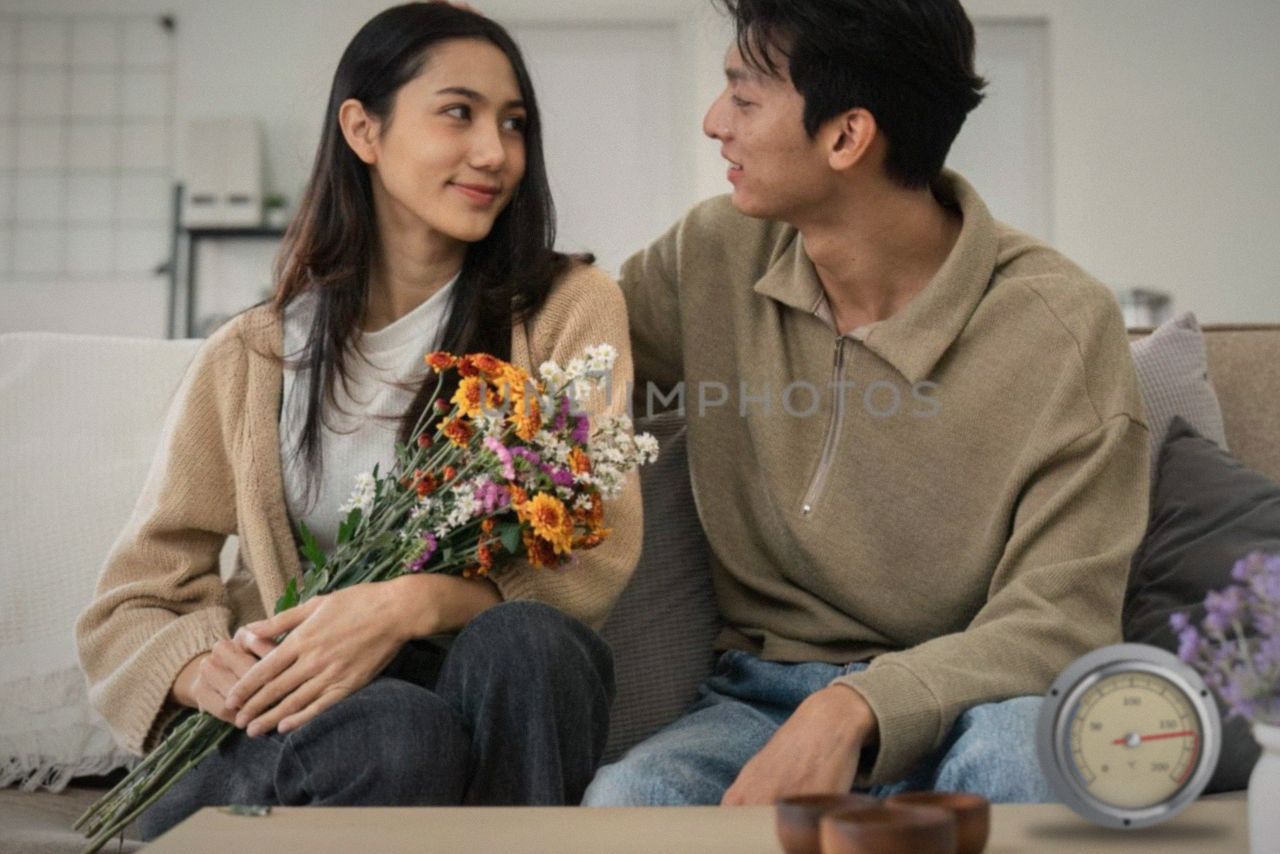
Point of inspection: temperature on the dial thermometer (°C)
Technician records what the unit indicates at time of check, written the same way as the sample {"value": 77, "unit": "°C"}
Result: {"value": 162.5, "unit": "°C"}
